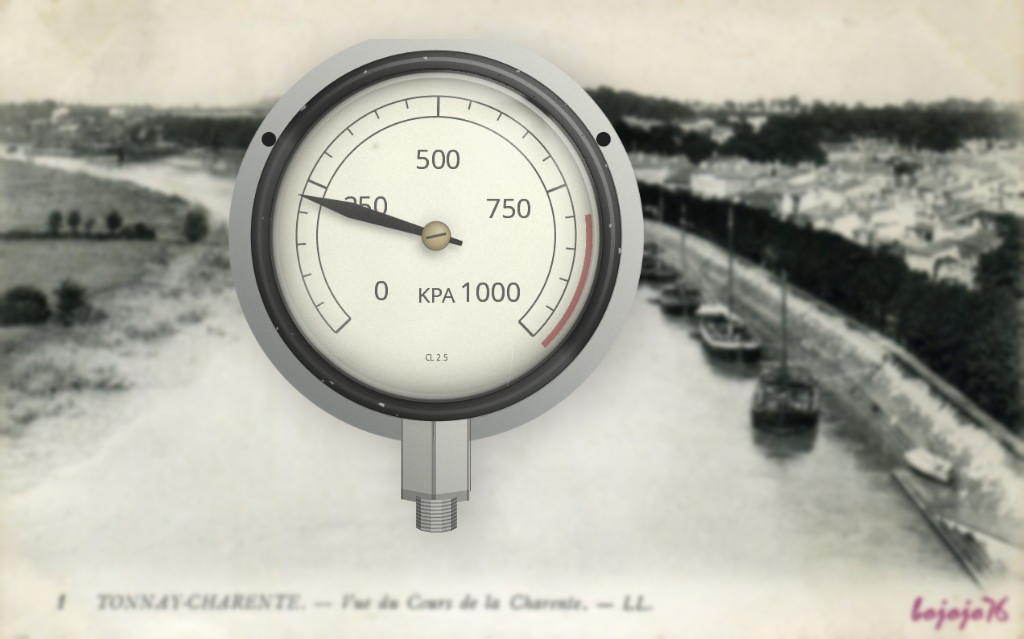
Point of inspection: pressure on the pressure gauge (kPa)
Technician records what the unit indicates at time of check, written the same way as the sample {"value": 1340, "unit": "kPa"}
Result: {"value": 225, "unit": "kPa"}
